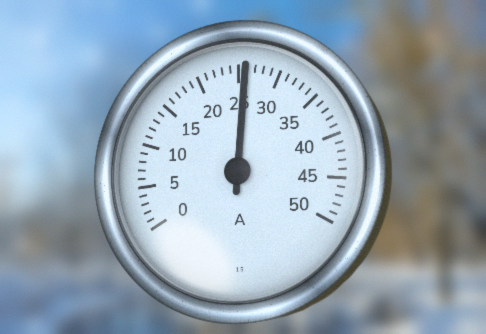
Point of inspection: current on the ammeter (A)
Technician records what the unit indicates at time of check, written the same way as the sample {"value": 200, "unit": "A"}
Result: {"value": 26, "unit": "A"}
